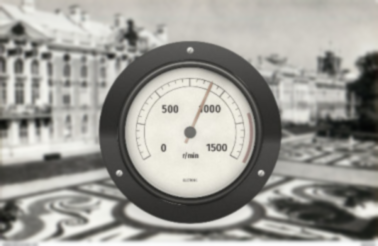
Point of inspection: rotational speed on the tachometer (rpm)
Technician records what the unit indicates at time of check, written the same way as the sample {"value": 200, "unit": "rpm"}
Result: {"value": 900, "unit": "rpm"}
